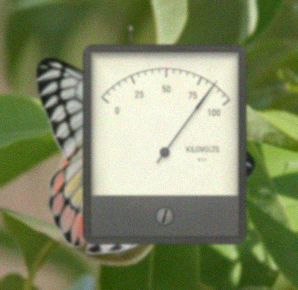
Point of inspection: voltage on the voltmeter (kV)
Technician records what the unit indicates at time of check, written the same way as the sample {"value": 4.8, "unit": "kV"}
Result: {"value": 85, "unit": "kV"}
